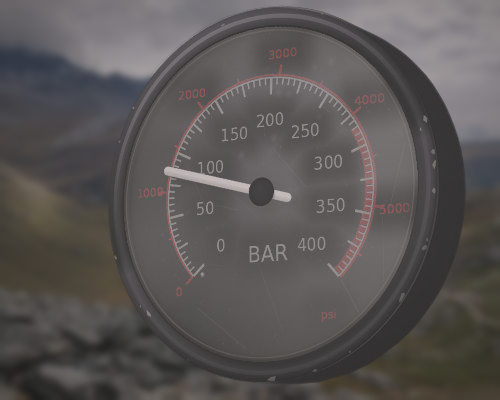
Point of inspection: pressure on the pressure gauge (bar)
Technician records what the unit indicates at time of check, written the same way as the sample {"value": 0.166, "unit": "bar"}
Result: {"value": 85, "unit": "bar"}
